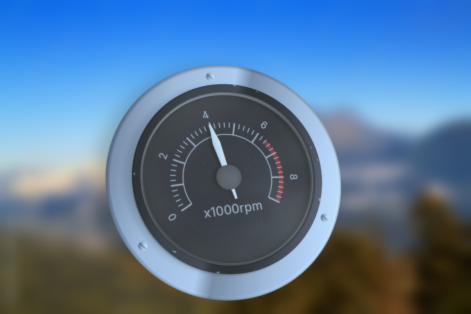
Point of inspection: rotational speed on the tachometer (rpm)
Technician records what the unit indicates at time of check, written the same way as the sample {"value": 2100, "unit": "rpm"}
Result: {"value": 4000, "unit": "rpm"}
